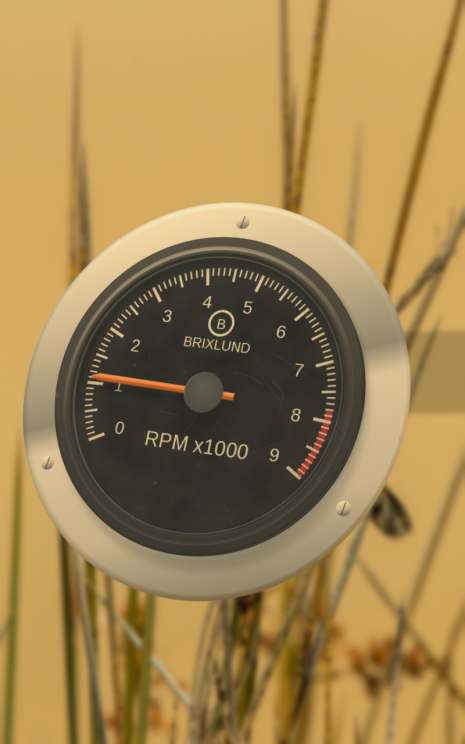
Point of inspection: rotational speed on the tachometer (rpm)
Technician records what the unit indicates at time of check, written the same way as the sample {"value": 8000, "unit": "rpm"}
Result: {"value": 1100, "unit": "rpm"}
